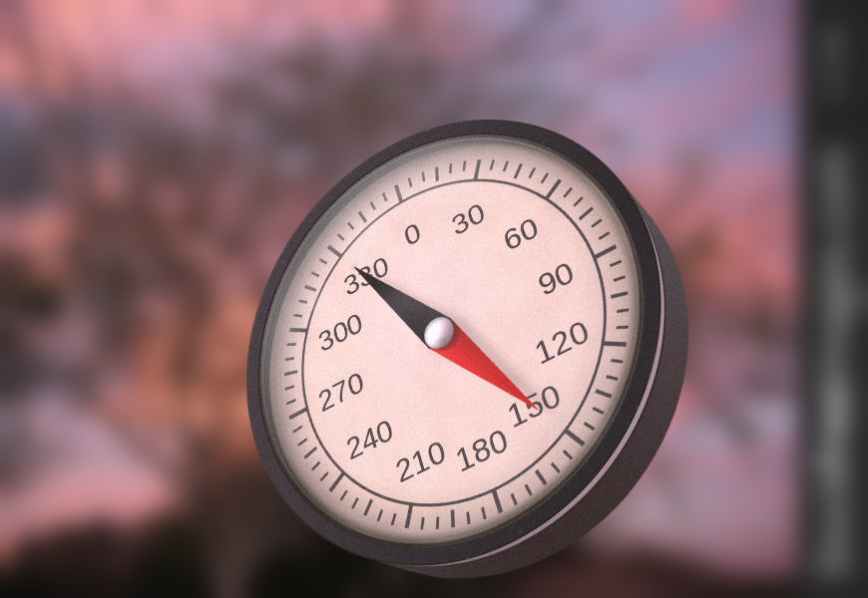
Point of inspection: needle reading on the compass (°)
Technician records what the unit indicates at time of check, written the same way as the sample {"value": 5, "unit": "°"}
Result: {"value": 150, "unit": "°"}
